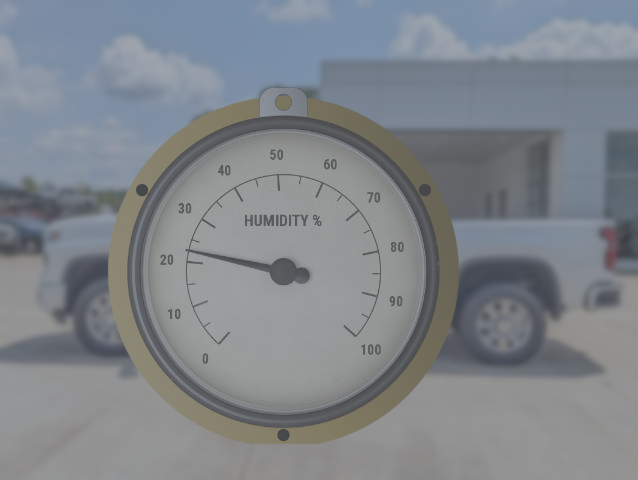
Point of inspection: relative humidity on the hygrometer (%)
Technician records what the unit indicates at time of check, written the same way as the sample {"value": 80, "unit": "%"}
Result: {"value": 22.5, "unit": "%"}
